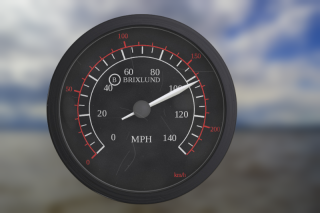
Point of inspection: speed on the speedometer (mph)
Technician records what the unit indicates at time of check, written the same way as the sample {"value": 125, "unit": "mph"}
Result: {"value": 102.5, "unit": "mph"}
